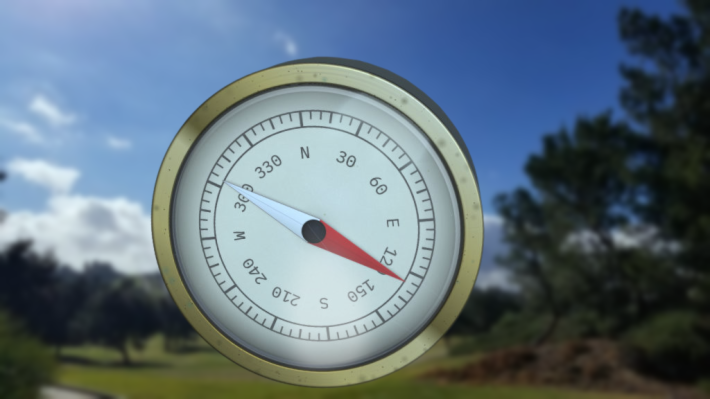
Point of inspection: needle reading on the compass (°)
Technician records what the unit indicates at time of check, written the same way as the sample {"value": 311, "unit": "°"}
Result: {"value": 125, "unit": "°"}
